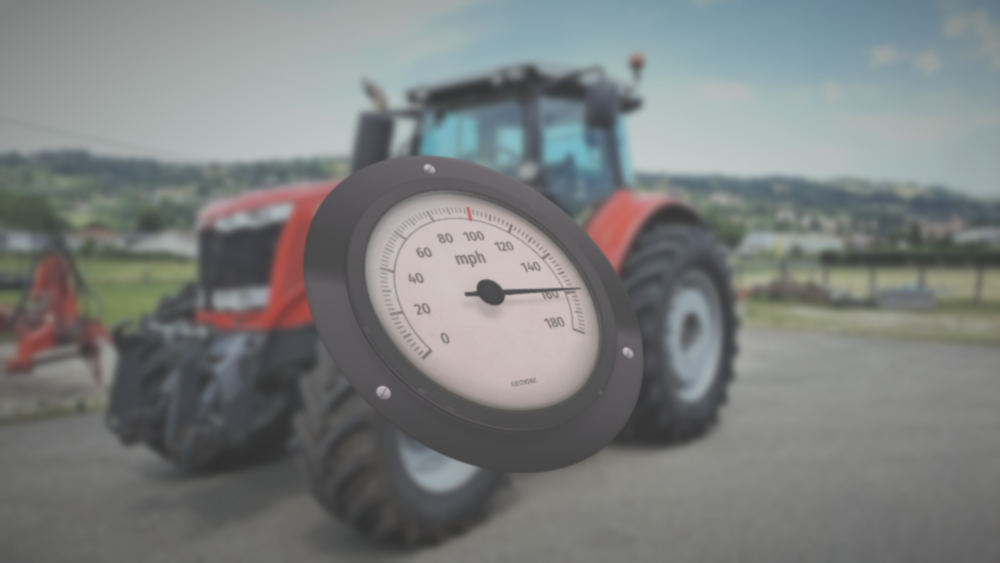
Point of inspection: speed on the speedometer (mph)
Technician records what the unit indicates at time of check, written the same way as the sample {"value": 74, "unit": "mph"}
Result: {"value": 160, "unit": "mph"}
